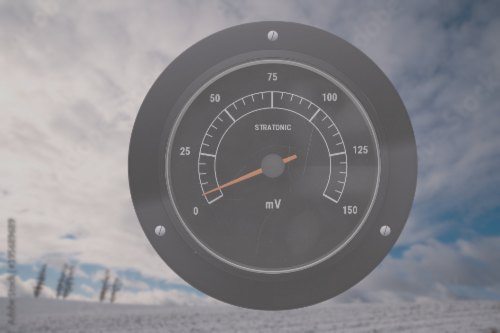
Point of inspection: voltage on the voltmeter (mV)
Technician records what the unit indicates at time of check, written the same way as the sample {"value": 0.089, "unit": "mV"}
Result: {"value": 5, "unit": "mV"}
